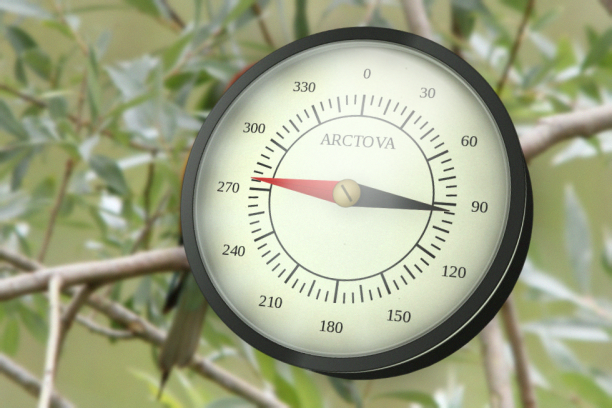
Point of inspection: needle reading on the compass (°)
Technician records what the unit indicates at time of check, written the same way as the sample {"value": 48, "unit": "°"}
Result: {"value": 275, "unit": "°"}
